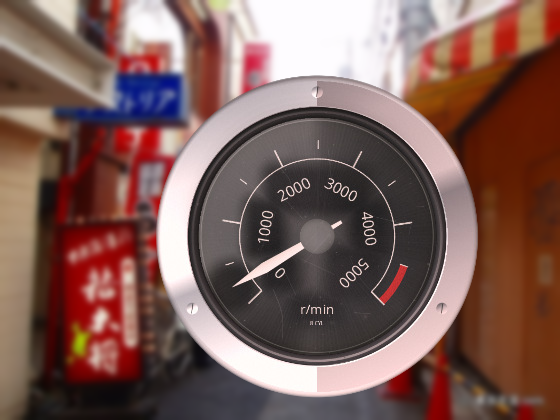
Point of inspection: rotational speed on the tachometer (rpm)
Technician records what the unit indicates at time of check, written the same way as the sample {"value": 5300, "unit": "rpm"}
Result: {"value": 250, "unit": "rpm"}
